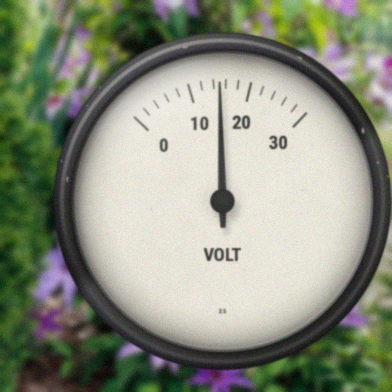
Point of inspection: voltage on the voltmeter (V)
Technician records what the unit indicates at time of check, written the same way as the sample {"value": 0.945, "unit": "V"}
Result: {"value": 15, "unit": "V"}
